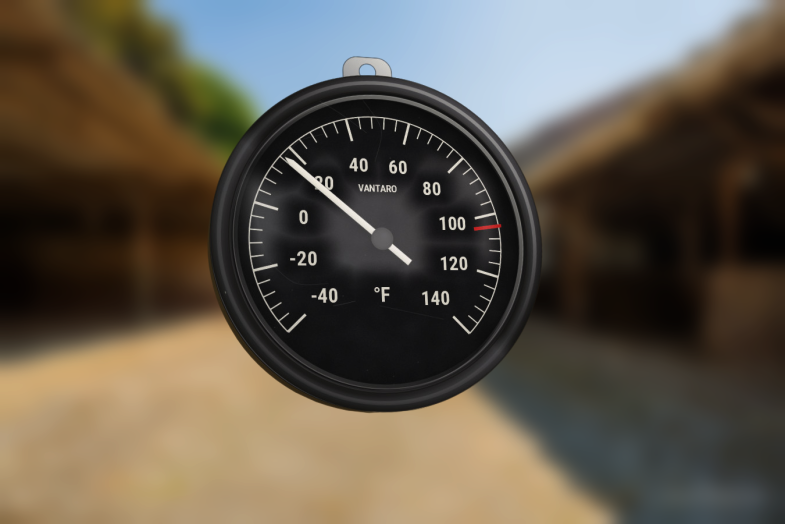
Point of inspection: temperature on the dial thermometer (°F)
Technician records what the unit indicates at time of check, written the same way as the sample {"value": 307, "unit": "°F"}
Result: {"value": 16, "unit": "°F"}
